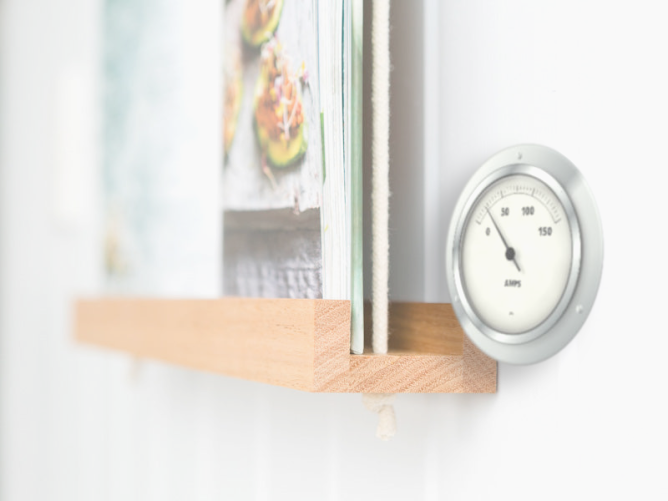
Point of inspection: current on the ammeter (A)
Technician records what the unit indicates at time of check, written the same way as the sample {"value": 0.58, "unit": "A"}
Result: {"value": 25, "unit": "A"}
